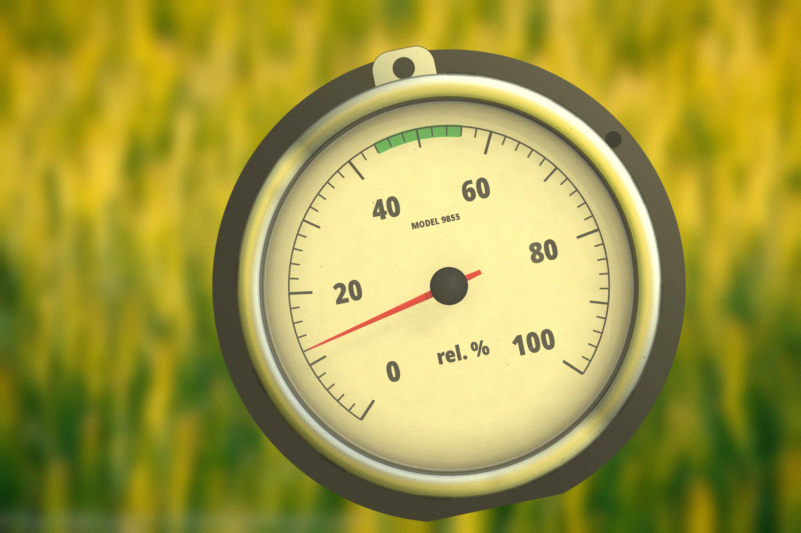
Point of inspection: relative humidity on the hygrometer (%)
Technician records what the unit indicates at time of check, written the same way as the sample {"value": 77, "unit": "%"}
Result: {"value": 12, "unit": "%"}
